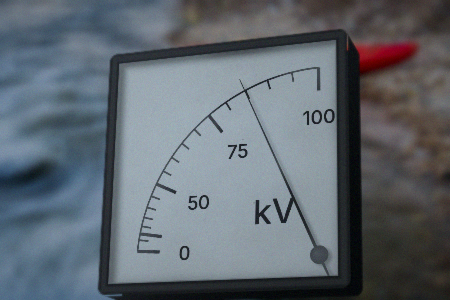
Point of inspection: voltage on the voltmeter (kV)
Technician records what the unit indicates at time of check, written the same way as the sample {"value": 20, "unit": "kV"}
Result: {"value": 85, "unit": "kV"}
